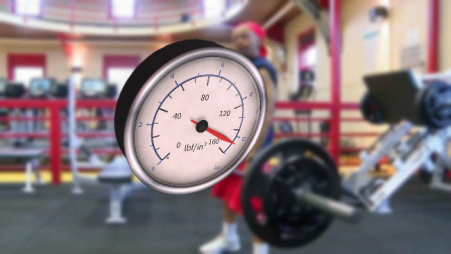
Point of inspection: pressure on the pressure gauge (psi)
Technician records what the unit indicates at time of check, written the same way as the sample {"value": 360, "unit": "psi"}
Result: {"value": 150, "unit": "psi"}
